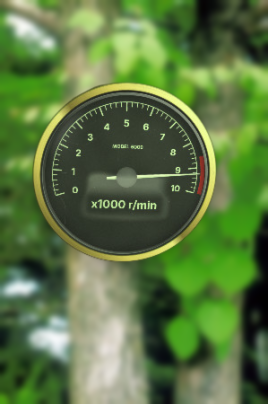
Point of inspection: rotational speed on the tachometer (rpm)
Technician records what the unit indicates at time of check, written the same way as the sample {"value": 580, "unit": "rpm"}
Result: {"value": 9200, "unit": "rpm"}
